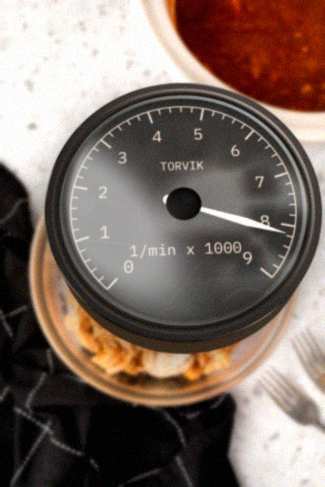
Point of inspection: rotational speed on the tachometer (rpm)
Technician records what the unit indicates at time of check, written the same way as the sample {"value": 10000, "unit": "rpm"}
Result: {"value": 8200, "unit": "rpm"}
